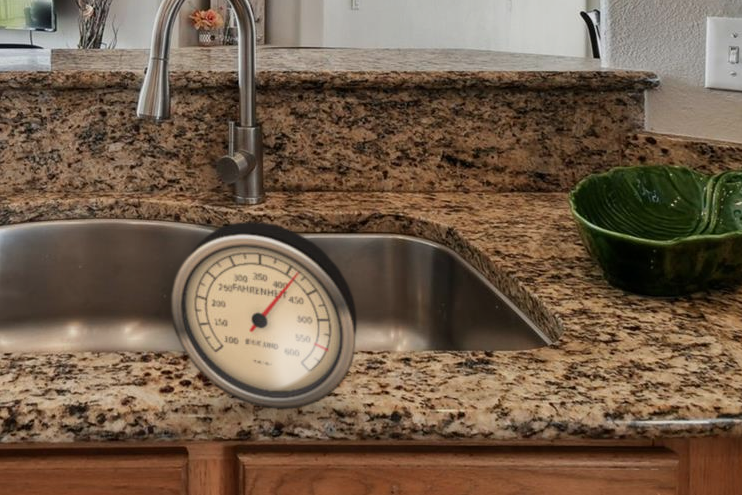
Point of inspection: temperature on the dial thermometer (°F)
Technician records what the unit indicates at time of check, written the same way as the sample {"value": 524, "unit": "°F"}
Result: {"value": 412.5, "unit": "°F"}
